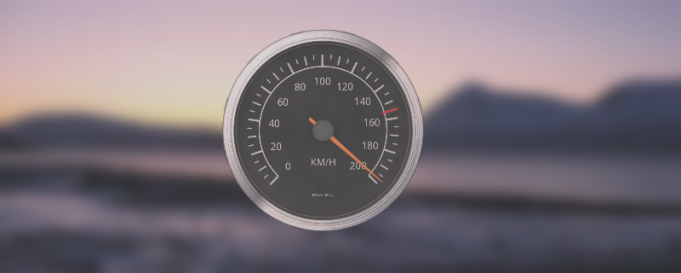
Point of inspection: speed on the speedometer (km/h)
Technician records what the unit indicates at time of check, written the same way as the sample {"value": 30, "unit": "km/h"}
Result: {"value": 197.5, "unit": "km/h"}
